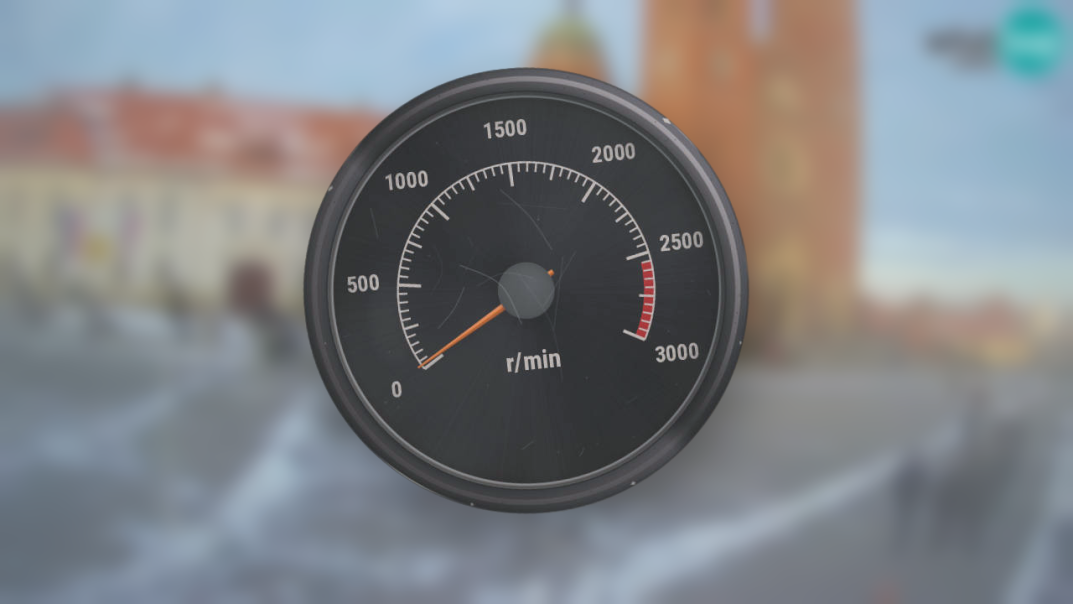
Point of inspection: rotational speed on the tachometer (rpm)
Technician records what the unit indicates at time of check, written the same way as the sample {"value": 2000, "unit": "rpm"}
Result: {"value": 25, "unit": "rpm"}
